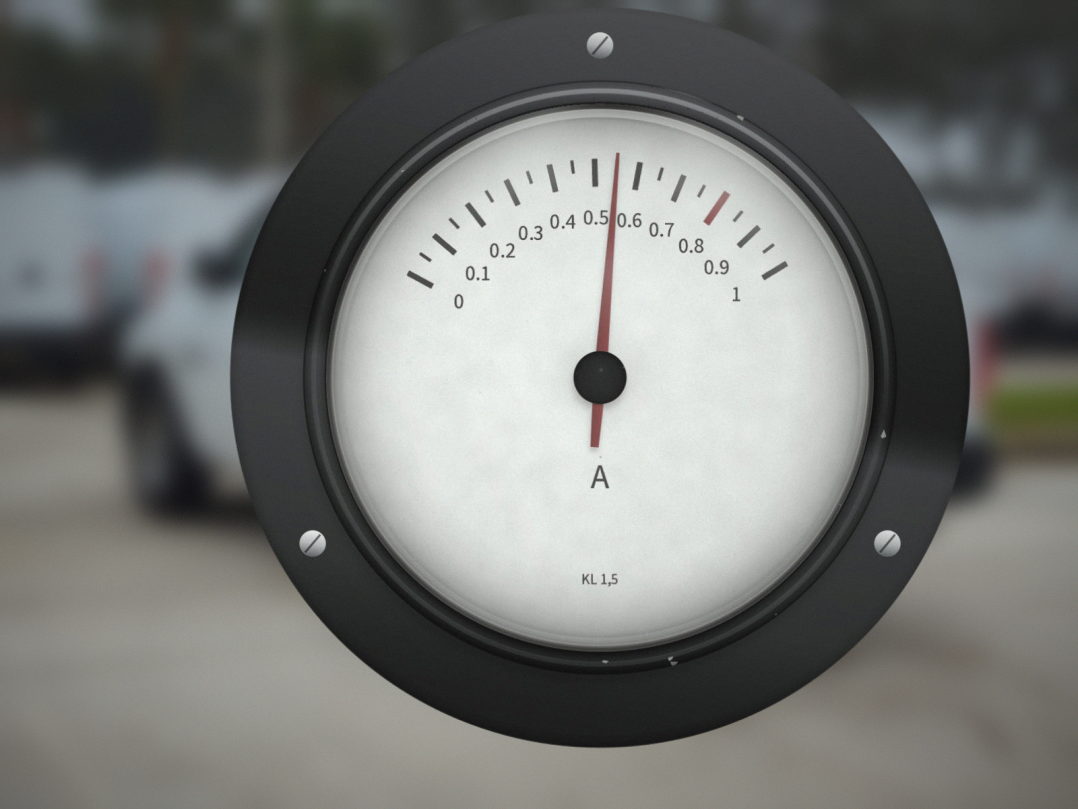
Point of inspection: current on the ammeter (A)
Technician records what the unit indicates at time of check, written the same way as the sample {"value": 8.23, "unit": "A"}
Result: {"value": 0.55, "unit": "A"}
